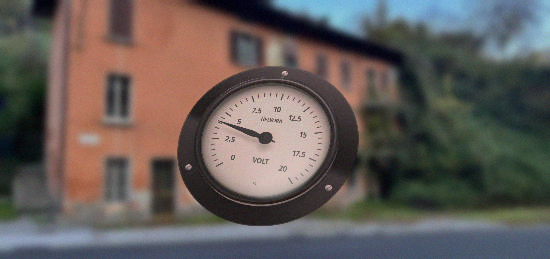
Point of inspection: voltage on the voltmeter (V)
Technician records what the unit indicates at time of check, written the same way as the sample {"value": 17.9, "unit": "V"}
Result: {"value": 4, "unit": "V"}
